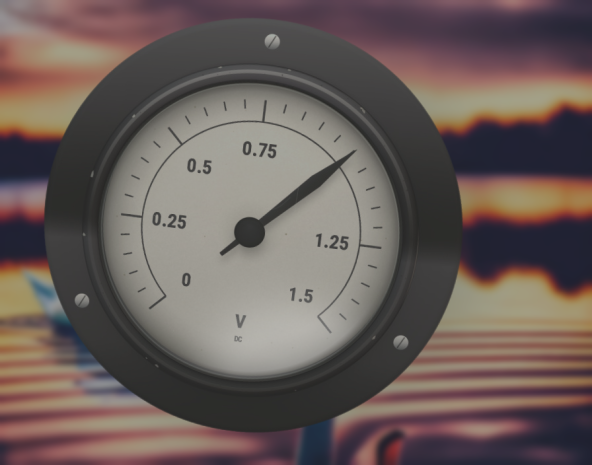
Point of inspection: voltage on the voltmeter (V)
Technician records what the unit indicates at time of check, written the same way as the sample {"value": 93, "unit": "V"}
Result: {"value": 1, "unit": "V"}
